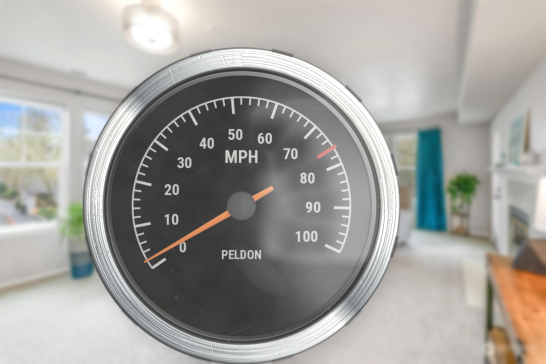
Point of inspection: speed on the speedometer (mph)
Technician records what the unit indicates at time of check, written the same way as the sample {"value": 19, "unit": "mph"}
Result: {"value": 2, "unit": "mph"}
